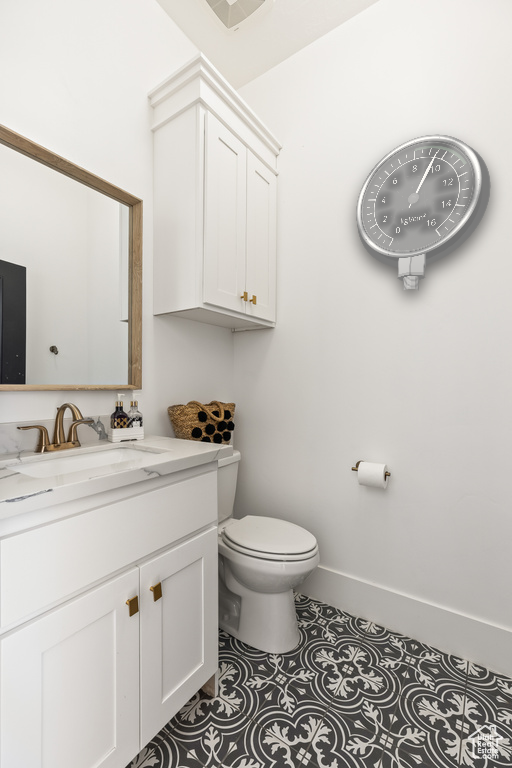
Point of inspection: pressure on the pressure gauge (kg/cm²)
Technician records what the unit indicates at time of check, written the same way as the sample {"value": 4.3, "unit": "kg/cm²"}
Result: {"value": 9.5, "unit": "kg/cm²"}
